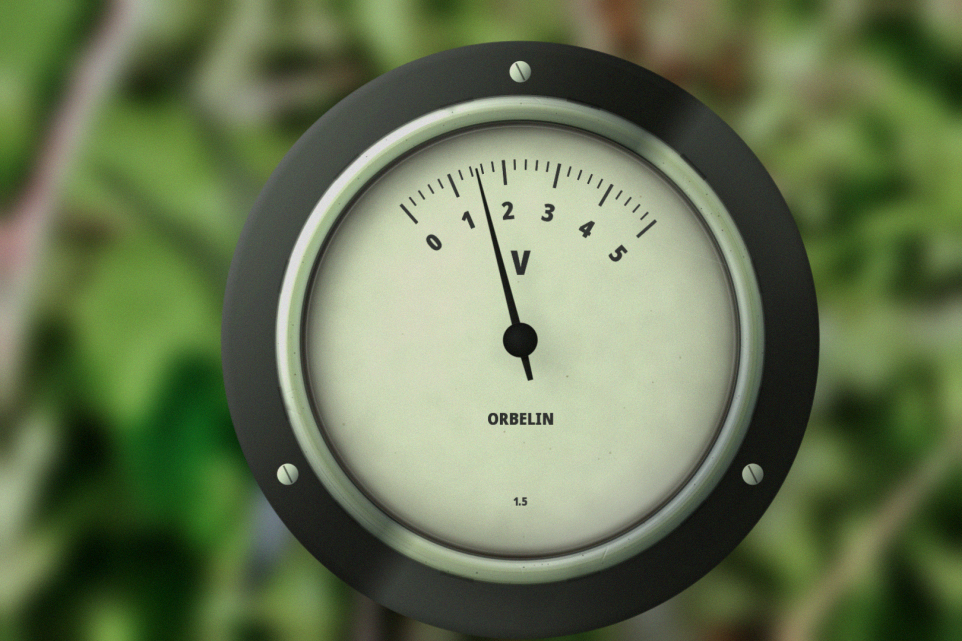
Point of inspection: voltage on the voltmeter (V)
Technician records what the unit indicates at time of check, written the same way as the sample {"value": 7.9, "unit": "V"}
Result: {"value": 1.5, "unit": "V"}
